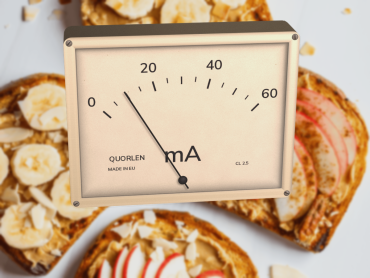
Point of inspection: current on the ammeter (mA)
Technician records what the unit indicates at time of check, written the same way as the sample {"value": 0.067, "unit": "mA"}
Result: {"value": 10, "unit": "mA"}
